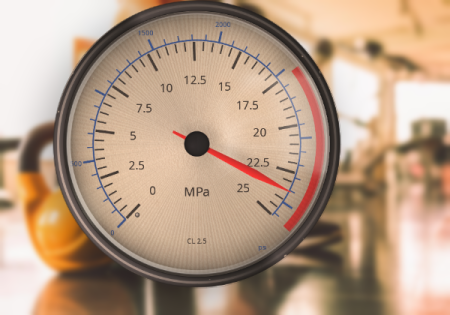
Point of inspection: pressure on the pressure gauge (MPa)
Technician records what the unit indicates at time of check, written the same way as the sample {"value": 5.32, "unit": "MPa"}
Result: {"value": 23.5, "unit": "MPa"}
